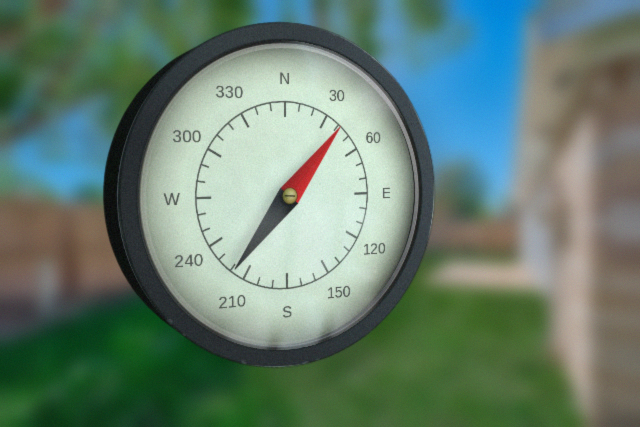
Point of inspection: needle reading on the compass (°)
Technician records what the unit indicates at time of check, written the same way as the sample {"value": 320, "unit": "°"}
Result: {"value": 40, "unit": "°"}
